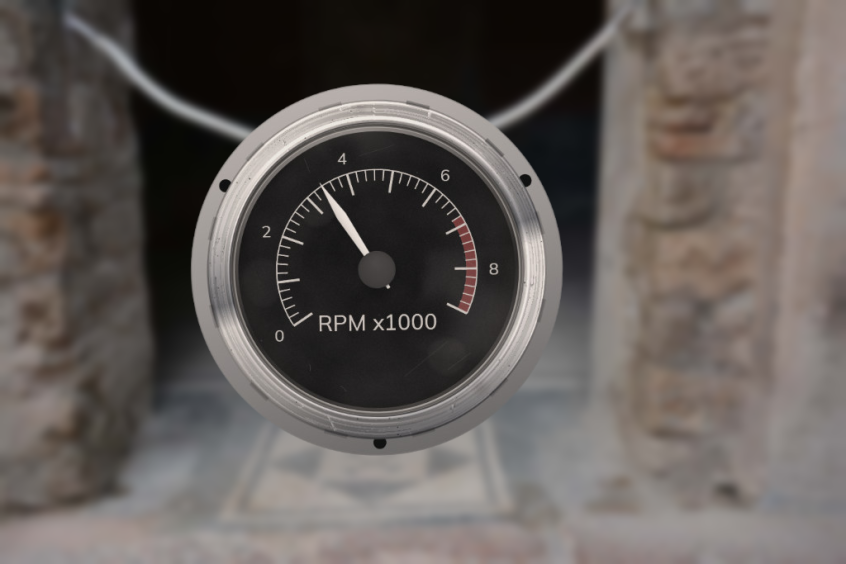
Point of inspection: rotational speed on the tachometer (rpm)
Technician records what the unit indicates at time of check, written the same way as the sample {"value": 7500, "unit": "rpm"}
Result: {"value": 3400, "unit": "rpm"}
